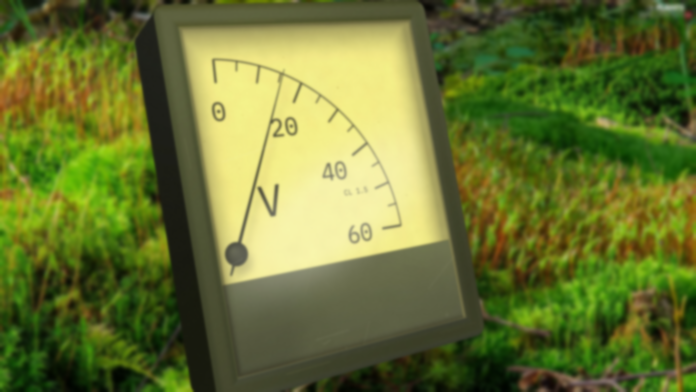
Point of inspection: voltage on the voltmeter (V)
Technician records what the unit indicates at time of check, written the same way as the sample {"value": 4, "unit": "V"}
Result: {"value": 15, "unit": "V"}
